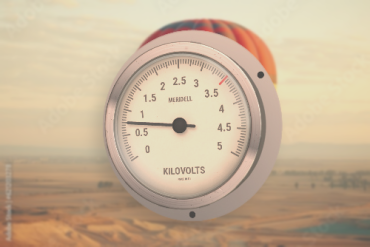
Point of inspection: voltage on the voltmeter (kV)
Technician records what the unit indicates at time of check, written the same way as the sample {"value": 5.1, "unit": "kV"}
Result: {"value": 0.75, "unit": "kV"}
